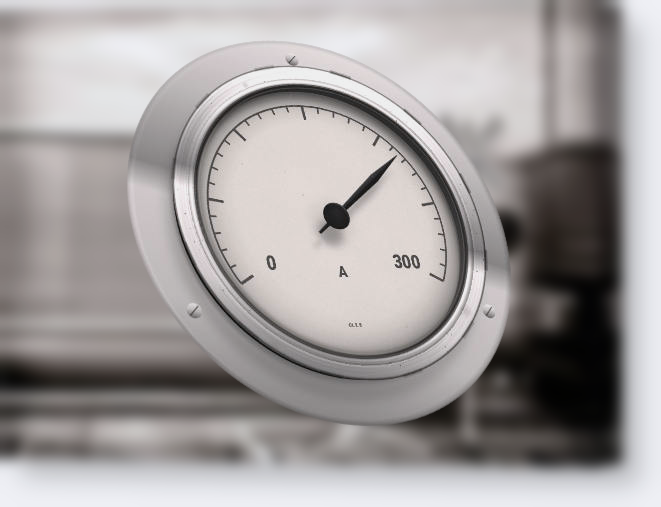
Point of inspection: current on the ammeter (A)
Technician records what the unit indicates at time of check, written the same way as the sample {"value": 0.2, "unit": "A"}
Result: {"value": 215, "unit": "A"}
